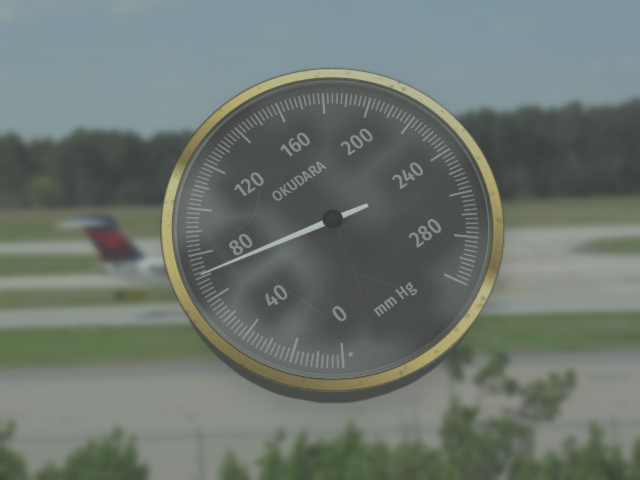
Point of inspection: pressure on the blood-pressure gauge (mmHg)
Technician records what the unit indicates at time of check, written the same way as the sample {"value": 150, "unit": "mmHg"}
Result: {"value": 70, "unit": "mmHg"}
